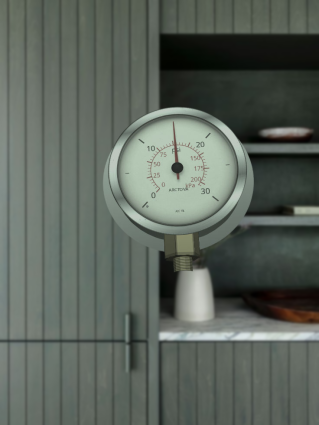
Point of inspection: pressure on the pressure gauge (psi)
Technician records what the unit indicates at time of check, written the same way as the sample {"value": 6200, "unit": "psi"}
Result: {"value": 15, "unit": "psi"}
